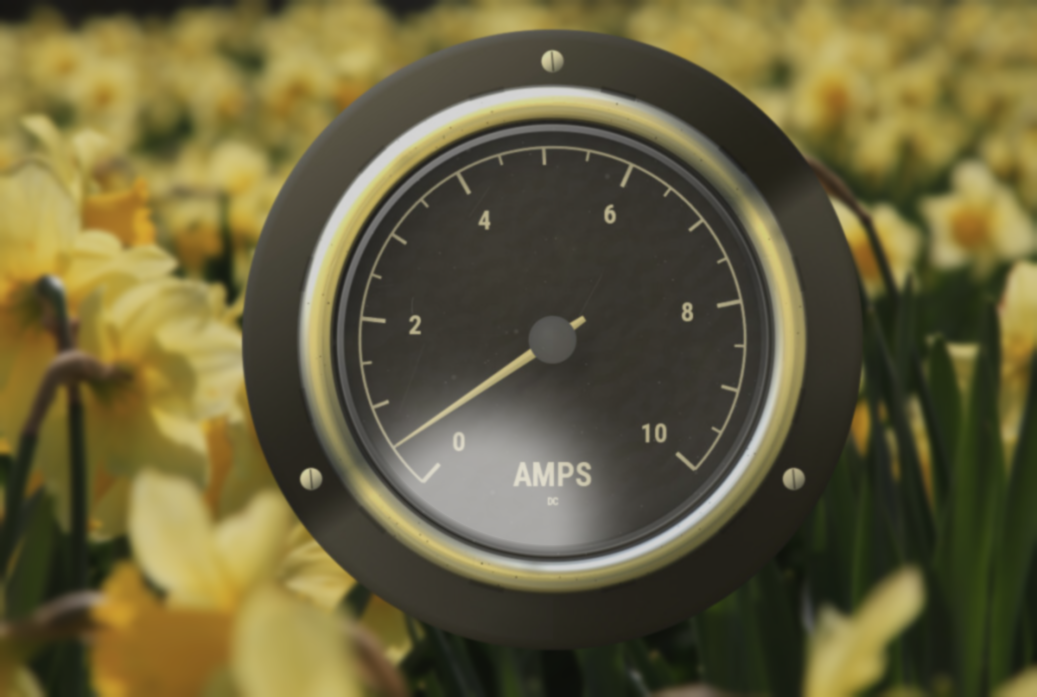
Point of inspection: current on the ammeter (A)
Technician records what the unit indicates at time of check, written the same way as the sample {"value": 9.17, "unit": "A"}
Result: {"value": 0.5, "unit": "A"}
